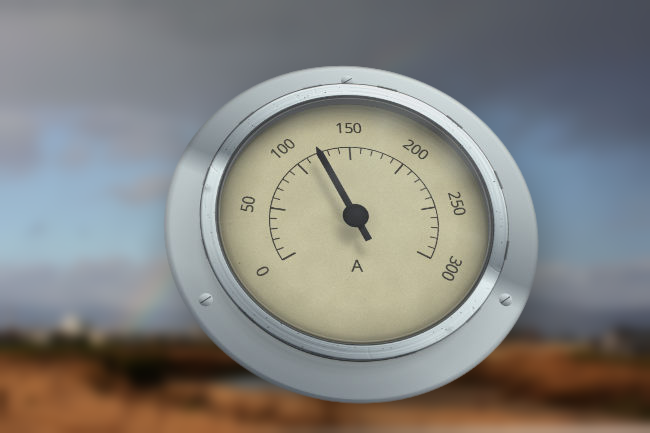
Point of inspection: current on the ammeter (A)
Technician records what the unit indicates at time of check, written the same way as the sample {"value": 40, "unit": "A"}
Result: {"value": 120, "unit": "A"}
